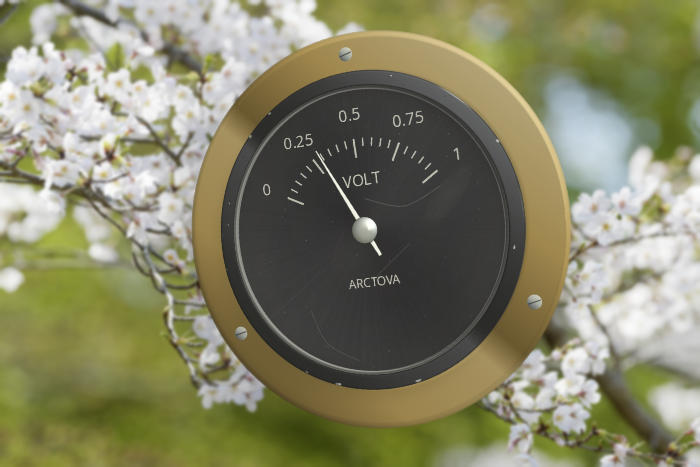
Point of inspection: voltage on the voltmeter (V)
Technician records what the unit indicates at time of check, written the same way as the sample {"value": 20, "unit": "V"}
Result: {"value": 0.3, "unit": "V"}
